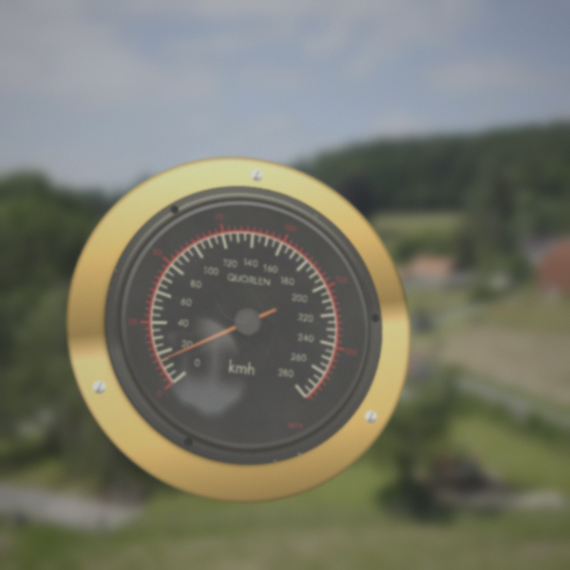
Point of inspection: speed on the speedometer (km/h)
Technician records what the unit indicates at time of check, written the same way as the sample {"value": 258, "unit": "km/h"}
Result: {"value": 15, "unit": "km/h"}
